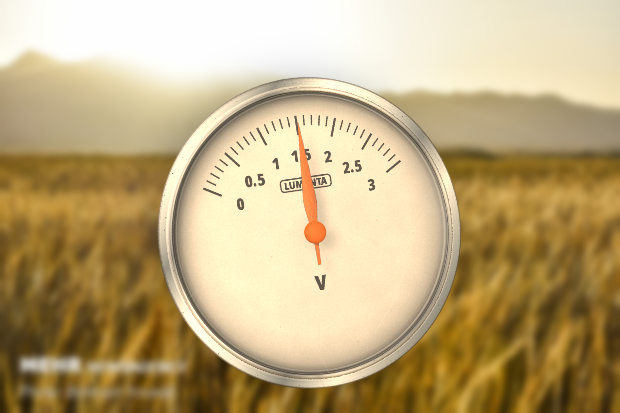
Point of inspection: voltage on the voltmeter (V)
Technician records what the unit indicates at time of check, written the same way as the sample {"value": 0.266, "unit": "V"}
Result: {"value": 1.5, "unit": "V"}
